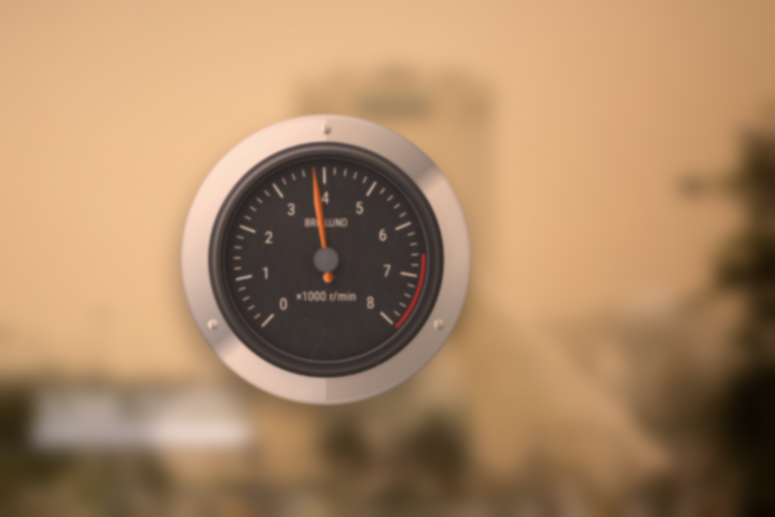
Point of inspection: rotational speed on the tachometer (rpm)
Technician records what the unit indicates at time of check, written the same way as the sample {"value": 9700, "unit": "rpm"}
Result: {"value": 3800, "unit": "rpm"}
